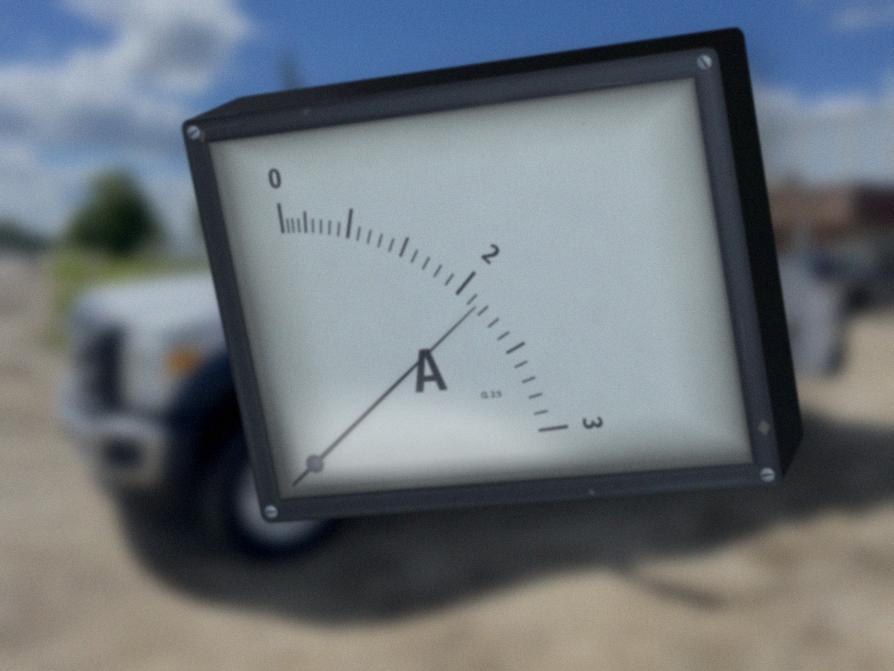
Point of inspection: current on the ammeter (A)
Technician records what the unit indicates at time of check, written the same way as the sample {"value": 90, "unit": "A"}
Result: {"value": 2.15, "unit": "A"}
